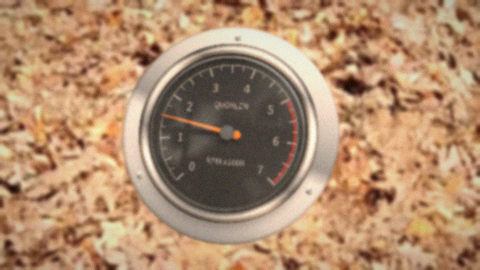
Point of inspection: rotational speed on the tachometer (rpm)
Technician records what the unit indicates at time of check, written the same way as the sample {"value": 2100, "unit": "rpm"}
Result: {"value": 1500, "unit": "rpm"}
